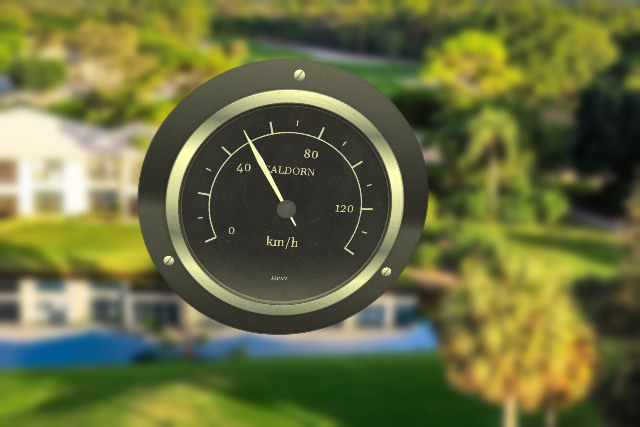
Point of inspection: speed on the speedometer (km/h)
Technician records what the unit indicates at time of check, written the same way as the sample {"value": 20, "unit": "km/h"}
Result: {"value": 50, "unit": "km/h"}
